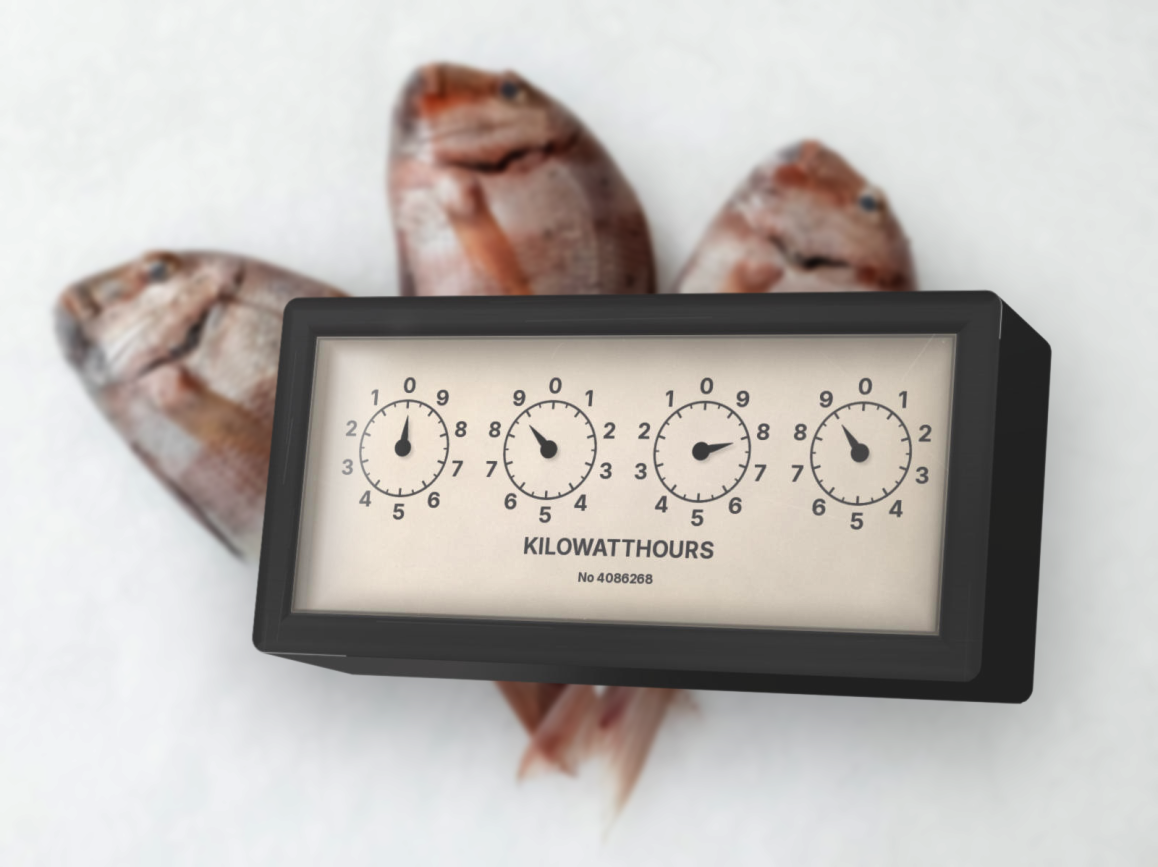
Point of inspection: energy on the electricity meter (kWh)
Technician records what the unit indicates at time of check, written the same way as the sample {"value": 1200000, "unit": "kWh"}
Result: {"value": 9879, "unit": "kWh"}
